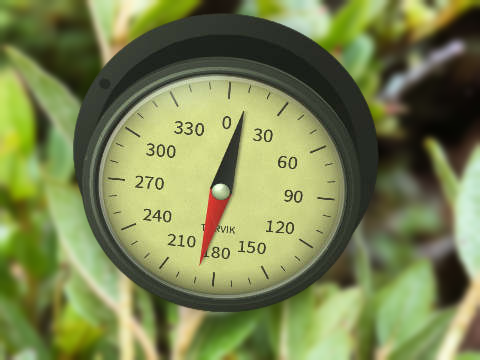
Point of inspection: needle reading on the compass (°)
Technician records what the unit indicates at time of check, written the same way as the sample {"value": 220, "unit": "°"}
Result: {"value": 190, "unit": "°"}
